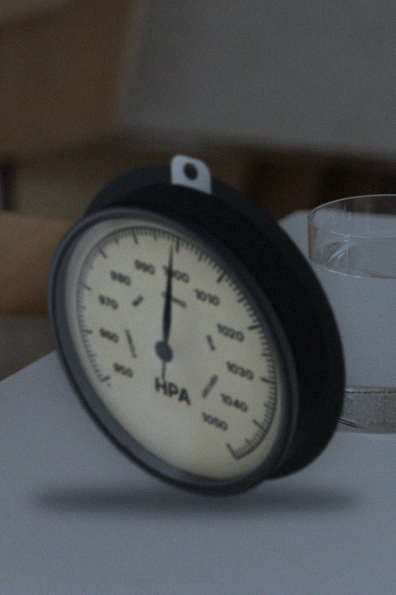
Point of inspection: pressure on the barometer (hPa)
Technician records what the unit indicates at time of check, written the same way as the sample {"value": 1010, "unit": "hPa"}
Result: {"value": 1000, "unit": "hPa"}
